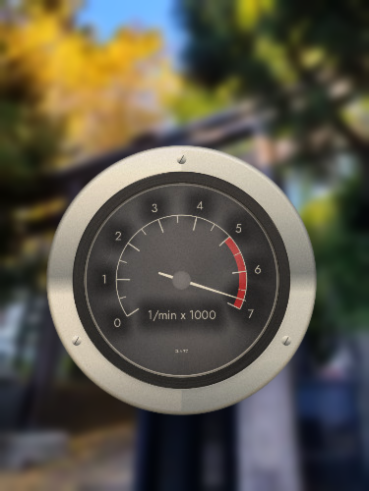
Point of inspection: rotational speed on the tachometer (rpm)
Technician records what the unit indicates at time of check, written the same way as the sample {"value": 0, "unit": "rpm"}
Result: {"value": 6750, "unit": "rpm"}
